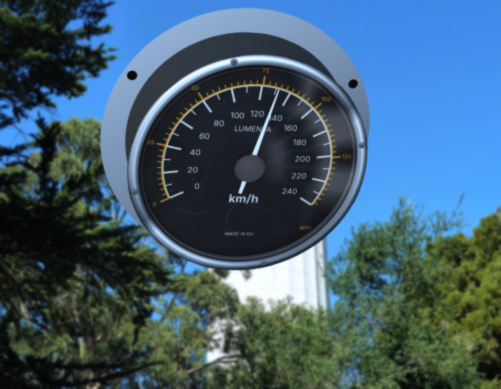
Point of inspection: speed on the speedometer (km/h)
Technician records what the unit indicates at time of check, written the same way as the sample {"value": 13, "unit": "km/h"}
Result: {"value": 130, "unit": "km/h"}
